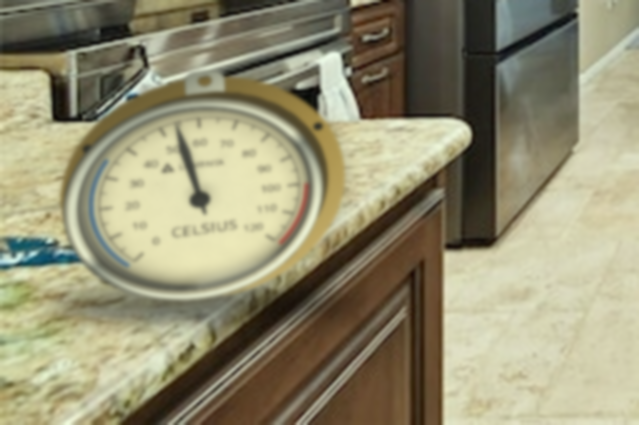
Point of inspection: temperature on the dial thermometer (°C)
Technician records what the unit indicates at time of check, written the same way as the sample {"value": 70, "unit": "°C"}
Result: {"value": 55, "unit": "°C"}
